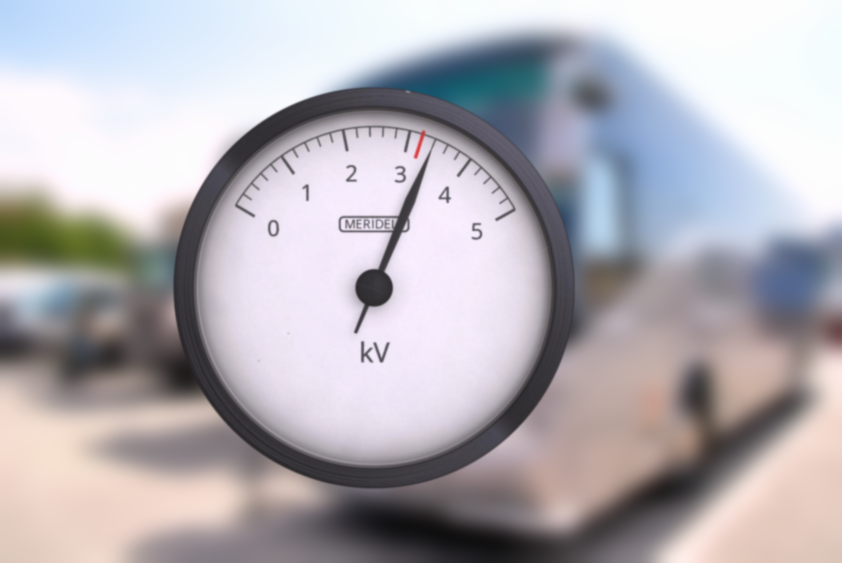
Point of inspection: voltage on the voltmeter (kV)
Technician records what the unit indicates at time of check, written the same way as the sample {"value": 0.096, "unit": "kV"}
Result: {"value": 3.4, "unit": "kV"}
